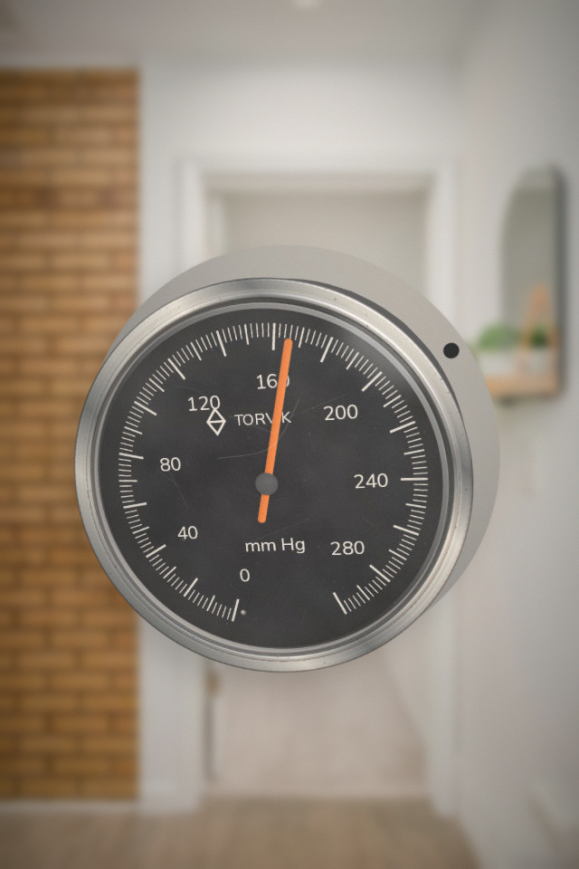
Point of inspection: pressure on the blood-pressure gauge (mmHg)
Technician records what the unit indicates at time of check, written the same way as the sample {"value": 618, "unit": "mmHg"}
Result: {"value": 166, "unit": "mmHg"}
